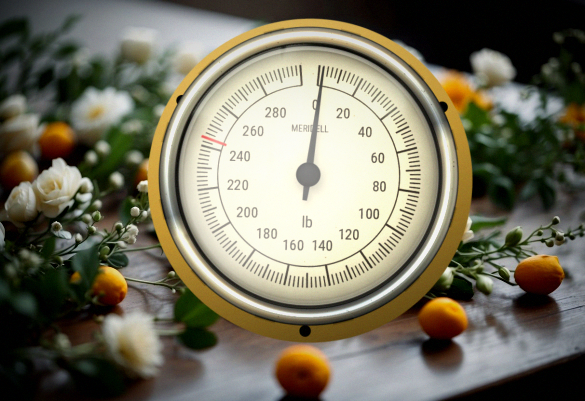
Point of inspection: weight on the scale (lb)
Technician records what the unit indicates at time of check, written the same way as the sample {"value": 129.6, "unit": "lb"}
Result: {"value": 2, "unit": "lb"}
